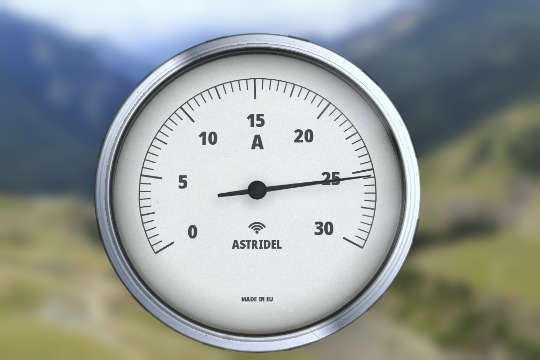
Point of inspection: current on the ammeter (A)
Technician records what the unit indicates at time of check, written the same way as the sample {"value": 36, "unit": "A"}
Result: {"value": 25.5, "unit": "A"}
